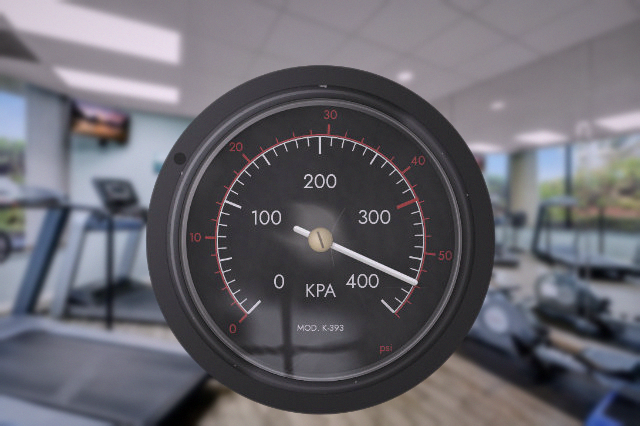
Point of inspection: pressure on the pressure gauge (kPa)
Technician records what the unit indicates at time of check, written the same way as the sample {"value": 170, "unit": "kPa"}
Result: {"value": 370, "unit": "kPa"}
